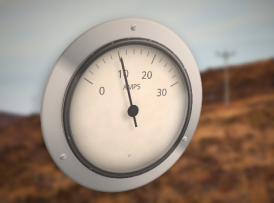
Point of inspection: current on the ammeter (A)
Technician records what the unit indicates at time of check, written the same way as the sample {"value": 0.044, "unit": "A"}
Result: {"value": 10, "unit": "A"}
